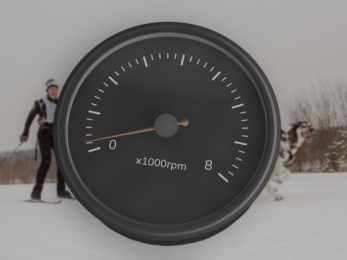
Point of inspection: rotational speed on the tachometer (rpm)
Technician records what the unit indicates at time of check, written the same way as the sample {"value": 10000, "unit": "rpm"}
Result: {"value": 200, "unit": "rpm"}
